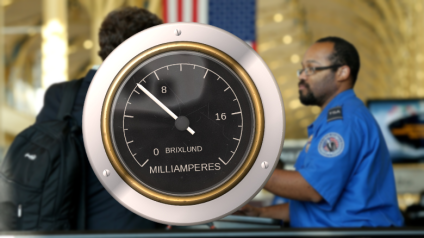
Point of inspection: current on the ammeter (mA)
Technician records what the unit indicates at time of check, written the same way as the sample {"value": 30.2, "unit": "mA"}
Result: {"value": 6.5, "unit": "mA"}
